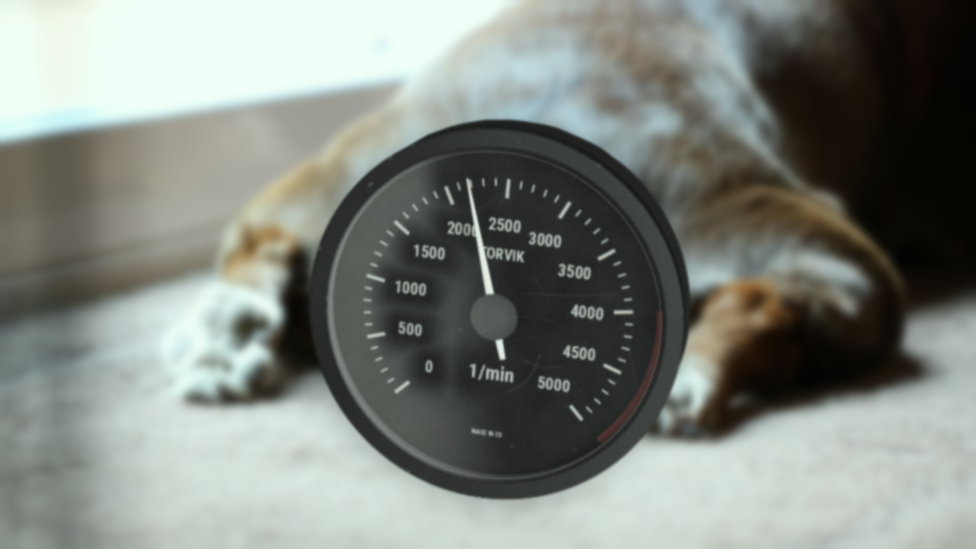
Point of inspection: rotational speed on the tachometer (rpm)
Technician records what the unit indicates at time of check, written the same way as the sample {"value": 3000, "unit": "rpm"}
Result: {"value": 2200, "unit": "rpm"}
